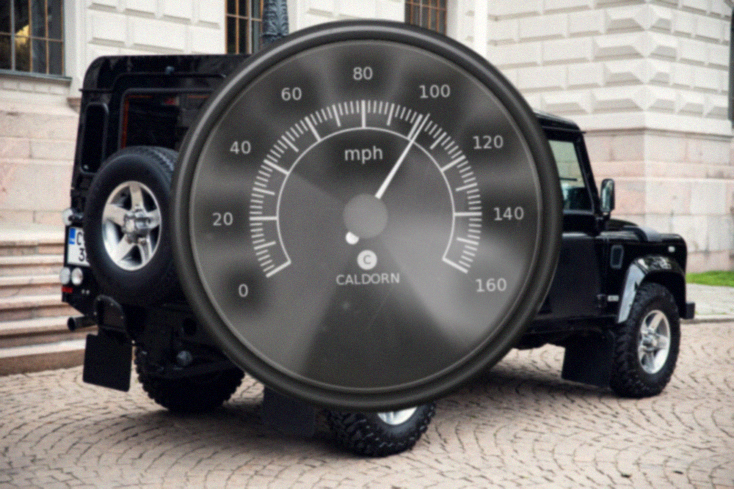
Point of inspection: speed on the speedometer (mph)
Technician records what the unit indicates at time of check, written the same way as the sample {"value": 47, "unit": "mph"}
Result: {"value": 102, "unit": "mph"}
